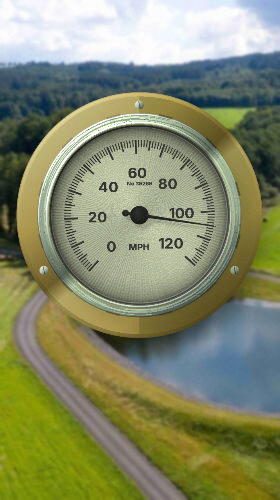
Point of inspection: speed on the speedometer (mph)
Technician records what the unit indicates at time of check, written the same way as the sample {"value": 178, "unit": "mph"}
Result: {"value": 105, "unit": "mph"}
